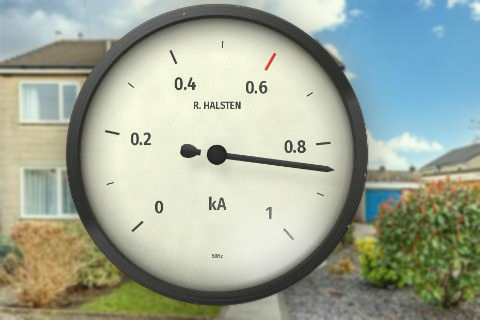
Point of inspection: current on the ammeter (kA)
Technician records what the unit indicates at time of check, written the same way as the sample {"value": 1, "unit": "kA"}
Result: {"value": 0.85, "unit": "kA"}
